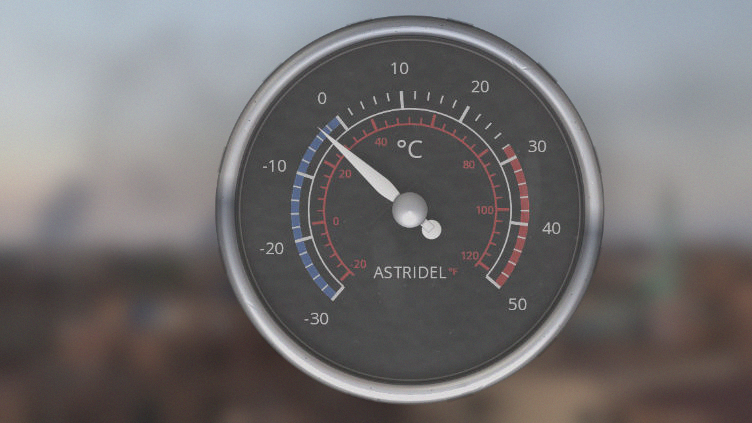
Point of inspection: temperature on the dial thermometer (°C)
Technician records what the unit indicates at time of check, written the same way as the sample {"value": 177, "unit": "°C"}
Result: {"value": -3, "unit": "°C"}
